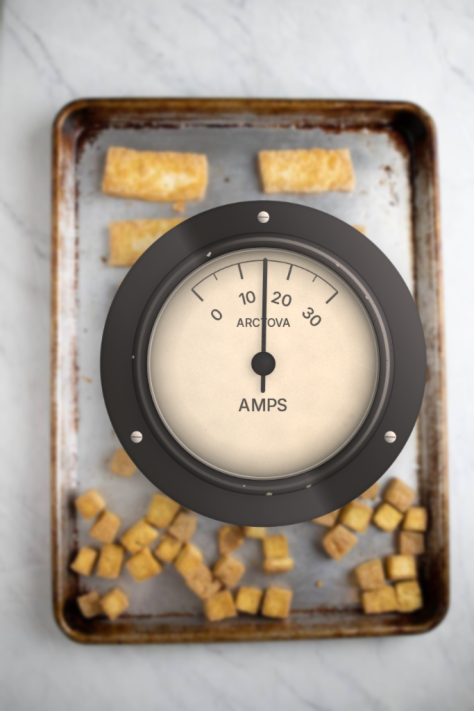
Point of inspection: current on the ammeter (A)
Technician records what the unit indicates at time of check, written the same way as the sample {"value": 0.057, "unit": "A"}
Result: {"value": 15, "unit": "A"}
